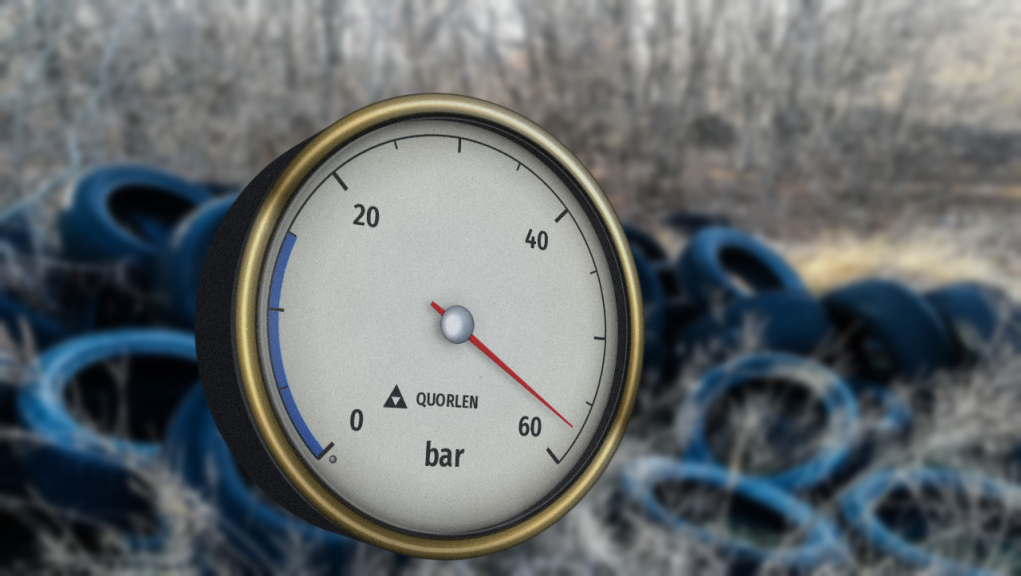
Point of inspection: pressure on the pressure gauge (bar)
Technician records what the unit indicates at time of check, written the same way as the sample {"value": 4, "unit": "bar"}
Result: {"value": 57.5, "unit": "bar"}
